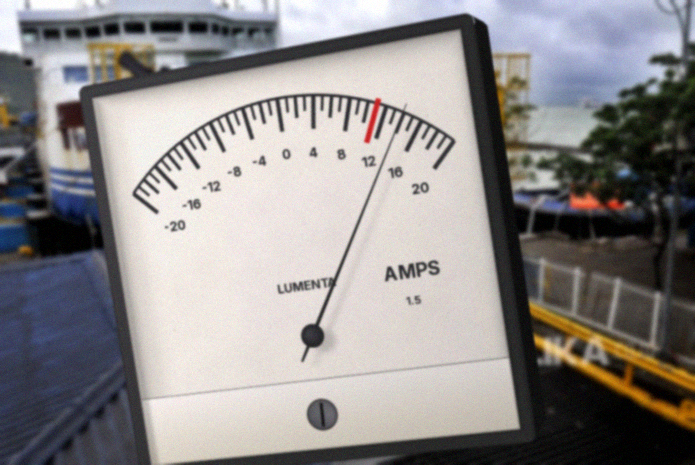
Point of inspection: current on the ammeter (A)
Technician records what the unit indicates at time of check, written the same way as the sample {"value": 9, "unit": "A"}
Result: {"value": 14, "unit": "A"}
